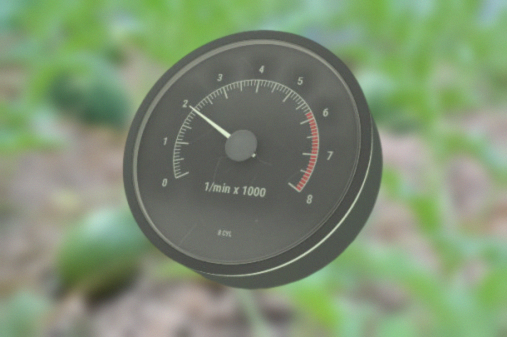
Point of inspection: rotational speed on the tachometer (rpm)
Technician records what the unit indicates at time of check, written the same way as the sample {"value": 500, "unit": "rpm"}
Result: {"value": 2000, "unit": "rpm"}
